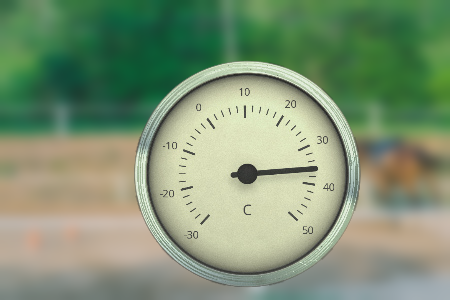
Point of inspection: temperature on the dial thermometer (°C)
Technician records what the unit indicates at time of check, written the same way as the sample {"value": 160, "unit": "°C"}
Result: {"value": 36, "unit": "°C"}
